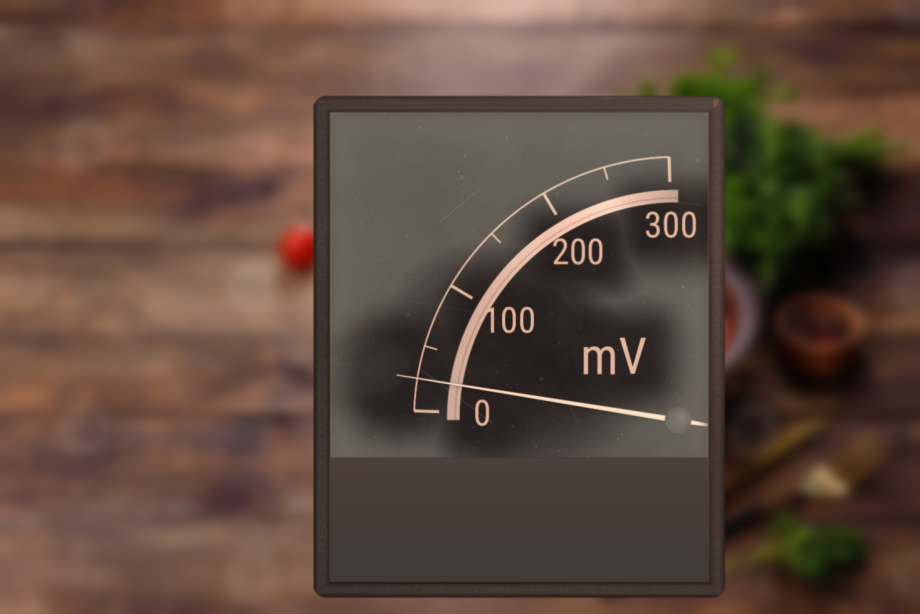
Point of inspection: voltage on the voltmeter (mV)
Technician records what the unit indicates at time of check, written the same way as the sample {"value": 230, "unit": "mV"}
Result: {"value": 25, "unit": "mV"}
